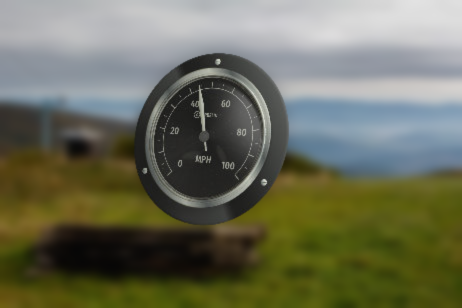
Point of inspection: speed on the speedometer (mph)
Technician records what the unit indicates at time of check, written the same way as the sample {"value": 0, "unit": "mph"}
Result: {"value": 45, "unit": "mph"}
